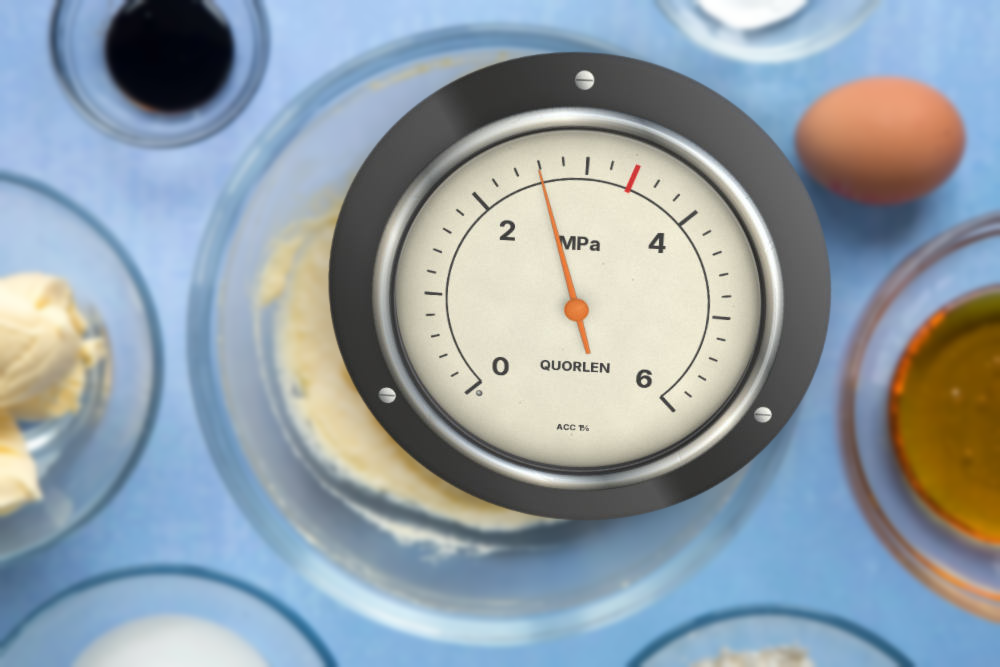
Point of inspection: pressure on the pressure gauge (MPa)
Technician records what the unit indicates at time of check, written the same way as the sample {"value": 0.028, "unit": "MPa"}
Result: {"value": 2.6, "unit": "MPa"}
